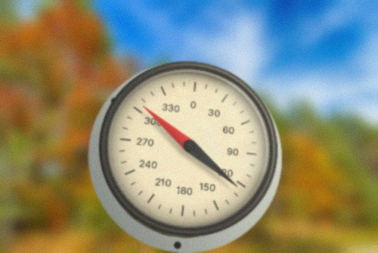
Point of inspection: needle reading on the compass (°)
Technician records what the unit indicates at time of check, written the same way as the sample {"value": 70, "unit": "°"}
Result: {"value": 305, "unit": "°"}
